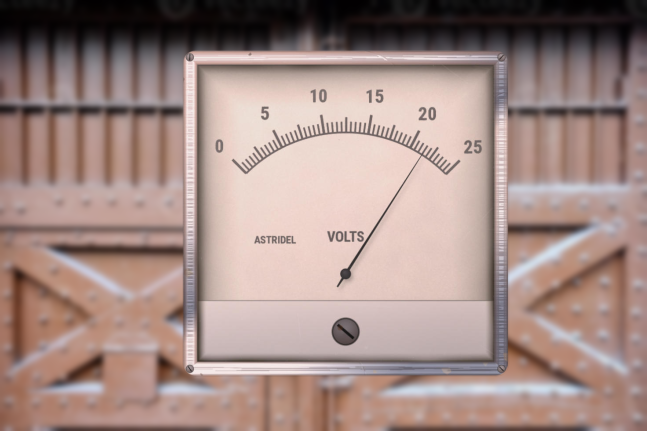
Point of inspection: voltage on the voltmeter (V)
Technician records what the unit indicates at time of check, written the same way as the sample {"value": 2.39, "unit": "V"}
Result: {"value": 21.5, "unit": "V"}
